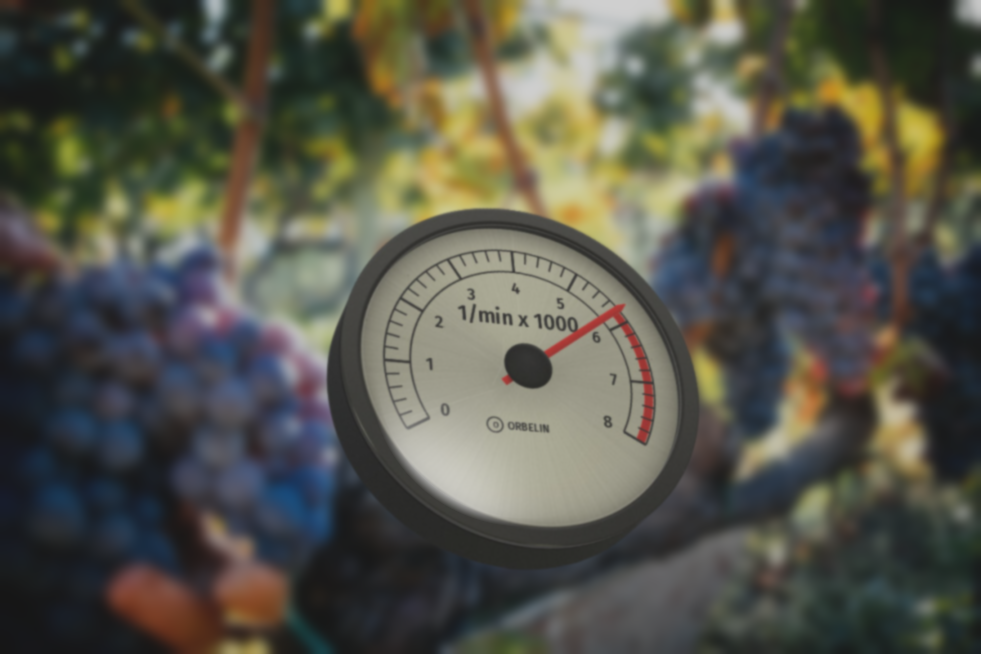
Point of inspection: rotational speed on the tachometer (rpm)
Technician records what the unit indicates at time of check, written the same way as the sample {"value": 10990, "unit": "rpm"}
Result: {"value": 5800, "unit": "rpm"}
